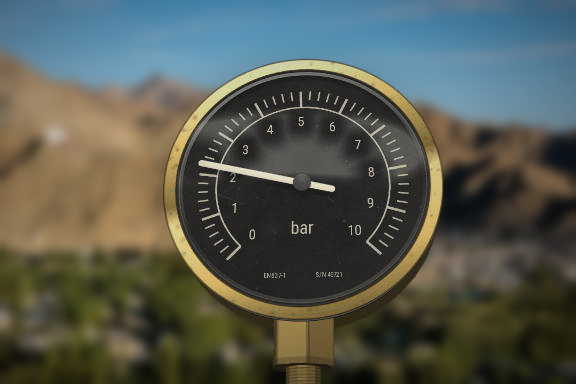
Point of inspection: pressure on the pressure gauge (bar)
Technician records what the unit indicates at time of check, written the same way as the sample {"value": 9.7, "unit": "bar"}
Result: {"value": 2.2, "unit": "bar"}
